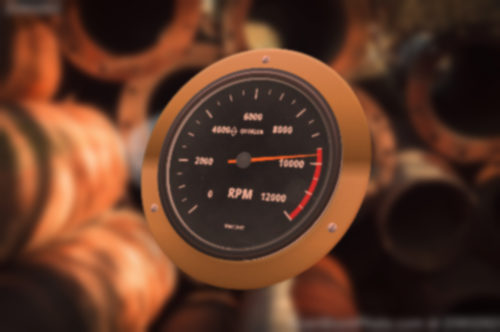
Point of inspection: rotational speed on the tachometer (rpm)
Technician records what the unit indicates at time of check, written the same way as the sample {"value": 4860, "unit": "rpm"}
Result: {"value": 9750, "unit": "rpm"}
